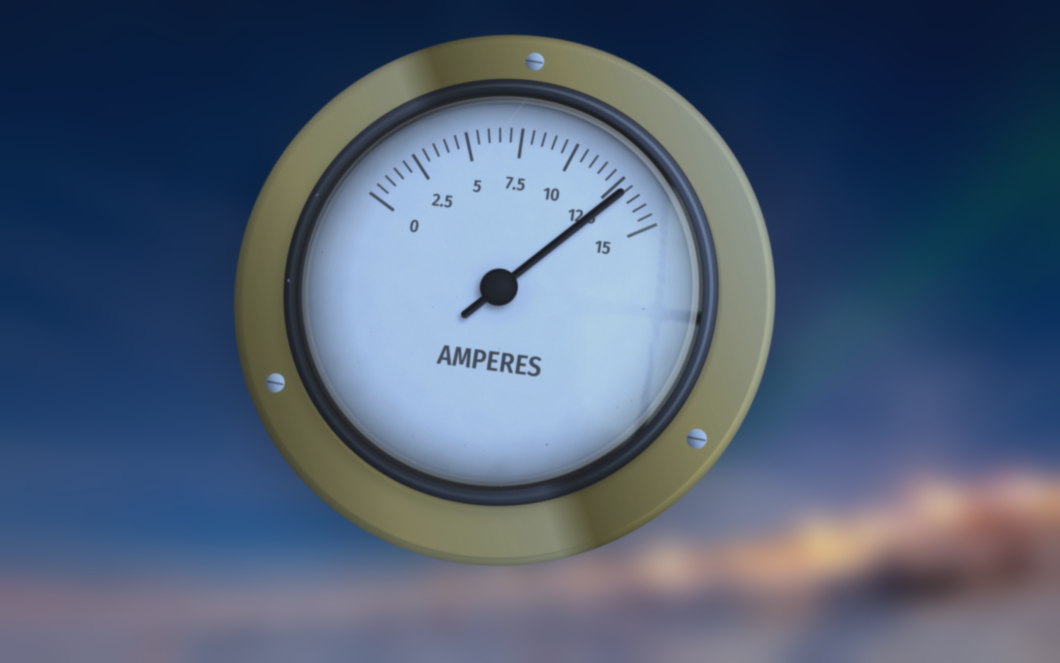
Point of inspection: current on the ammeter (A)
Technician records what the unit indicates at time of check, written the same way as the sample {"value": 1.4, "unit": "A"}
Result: {"value": 13, "unit": "A"}
